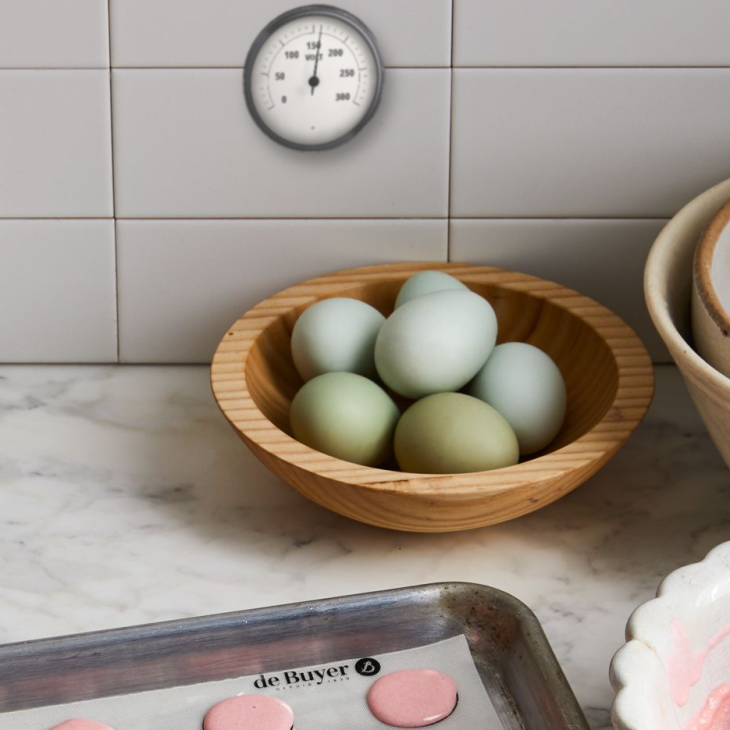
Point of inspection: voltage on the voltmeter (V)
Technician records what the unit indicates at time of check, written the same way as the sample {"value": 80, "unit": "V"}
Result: {"value": 160, "unit": "V"}
